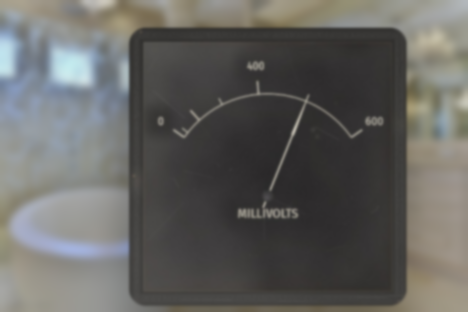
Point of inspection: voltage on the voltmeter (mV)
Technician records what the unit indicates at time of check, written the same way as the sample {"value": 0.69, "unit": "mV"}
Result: {"value": 500, "unit": "mV"}
